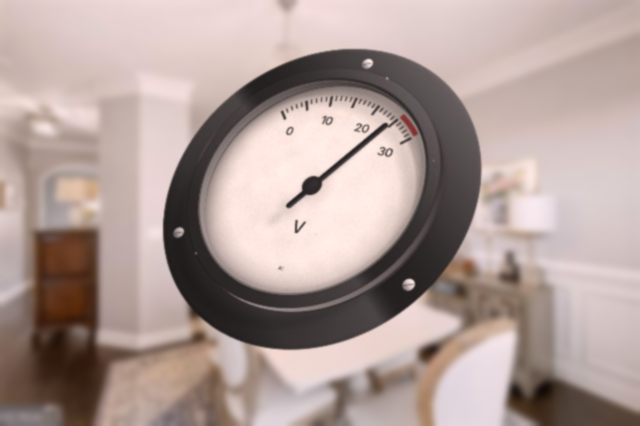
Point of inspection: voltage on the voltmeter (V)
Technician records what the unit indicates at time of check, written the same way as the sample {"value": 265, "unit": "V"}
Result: {"value": 25, "unit": "V"}
